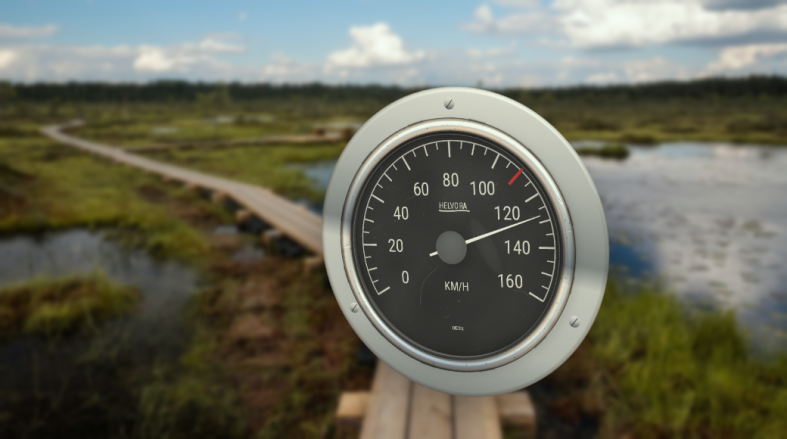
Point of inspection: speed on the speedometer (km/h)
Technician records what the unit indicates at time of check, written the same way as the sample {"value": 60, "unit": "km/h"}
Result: {"value": 127.5, "unit": "km/h"}
